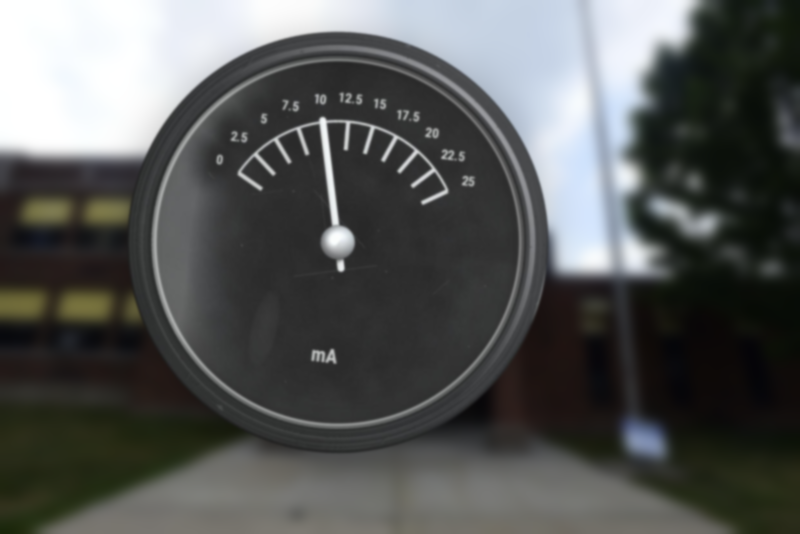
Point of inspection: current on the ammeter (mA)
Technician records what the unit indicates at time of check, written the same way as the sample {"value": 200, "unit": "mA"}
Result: {"value": 10, "unit": "mA"}
